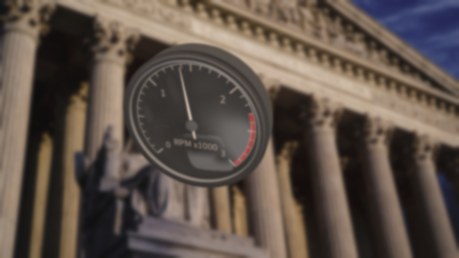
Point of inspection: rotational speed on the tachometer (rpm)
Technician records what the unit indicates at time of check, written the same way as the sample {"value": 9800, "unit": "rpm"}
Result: {"value": 1400, "unit": "rpm"}
